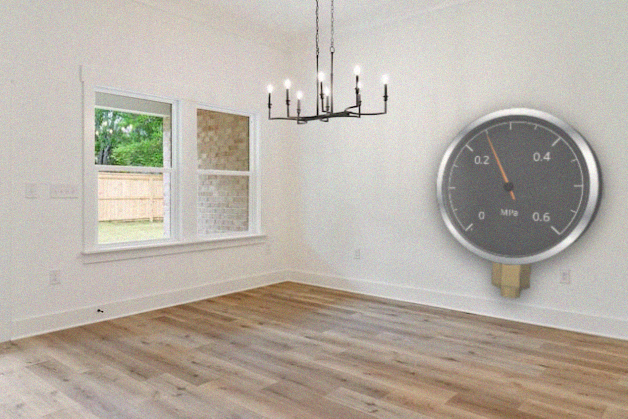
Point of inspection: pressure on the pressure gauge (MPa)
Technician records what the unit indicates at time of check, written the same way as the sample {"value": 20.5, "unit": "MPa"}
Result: {"value": 0.25, "unit": "MPa"}
